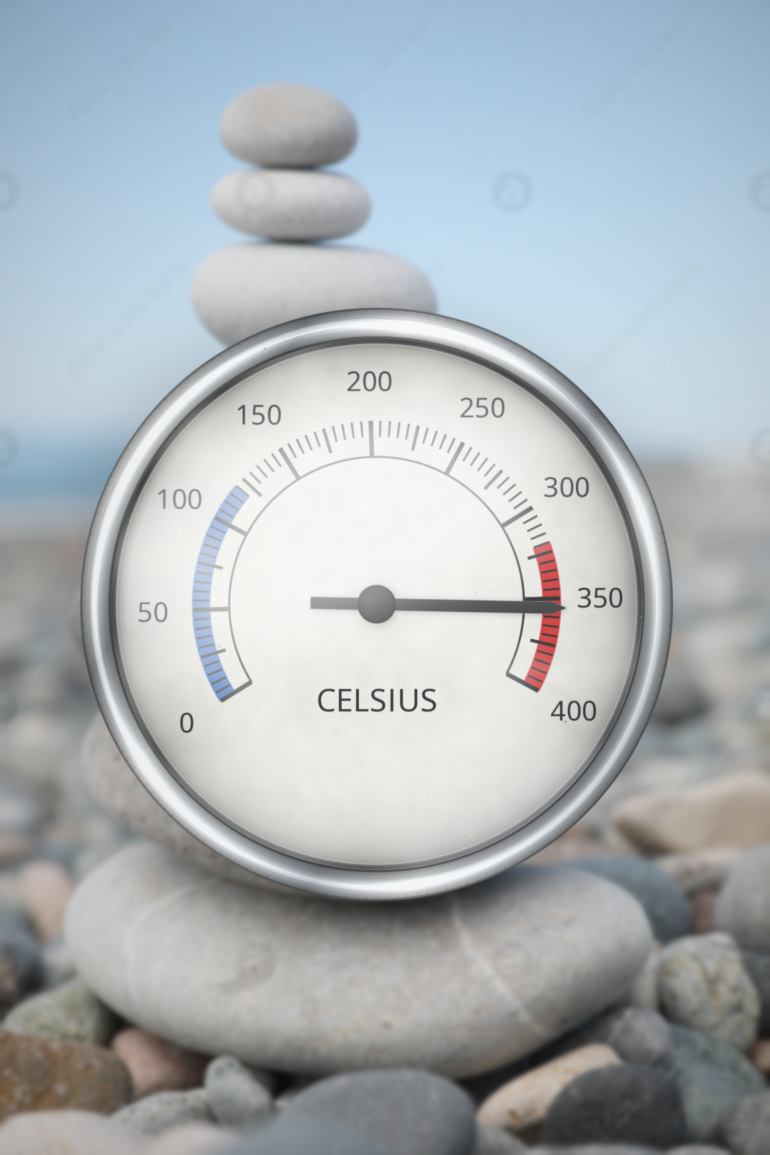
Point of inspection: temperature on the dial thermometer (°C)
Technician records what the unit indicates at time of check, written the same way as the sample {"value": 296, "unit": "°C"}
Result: {"value": 355, "unit": "°C"}
